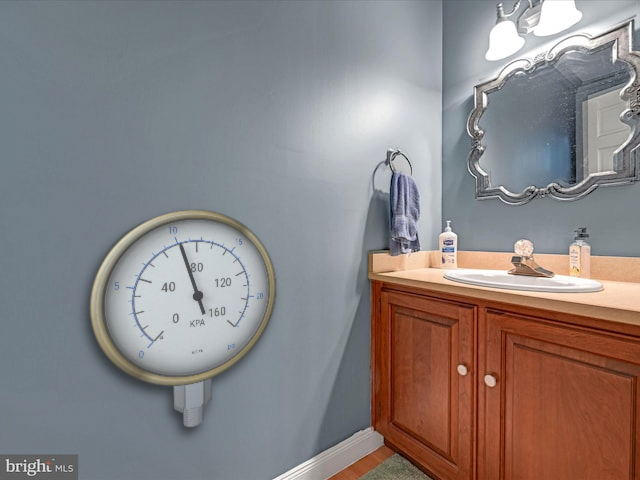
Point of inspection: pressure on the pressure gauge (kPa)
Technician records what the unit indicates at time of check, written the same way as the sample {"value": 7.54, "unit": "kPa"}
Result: {"value": 70, "unit": "kPa"}
